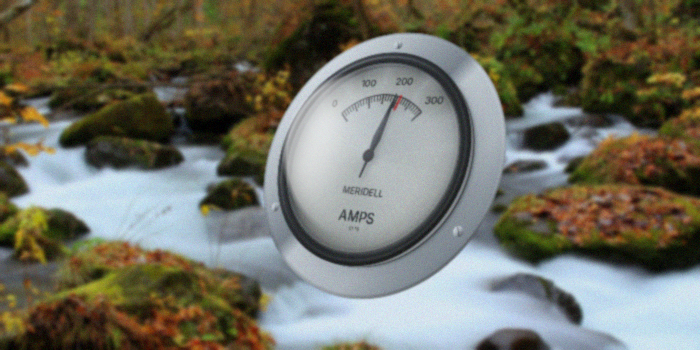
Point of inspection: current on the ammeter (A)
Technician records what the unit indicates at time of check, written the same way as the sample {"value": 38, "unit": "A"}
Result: {"value": 200, "unit": "A"}
